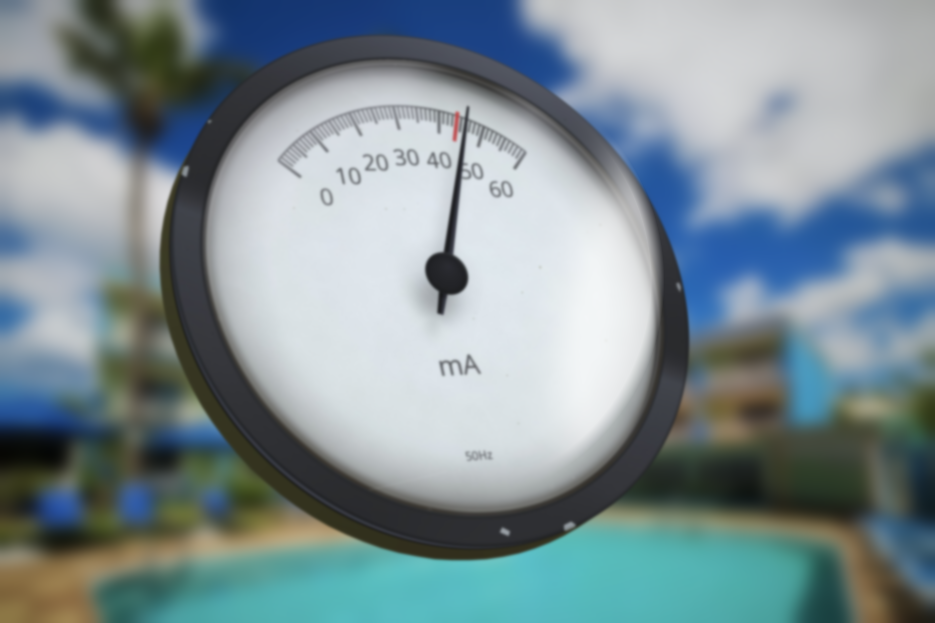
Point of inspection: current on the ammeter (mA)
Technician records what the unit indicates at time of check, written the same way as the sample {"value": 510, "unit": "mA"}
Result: {"value": 45, "unit": "mA"}
